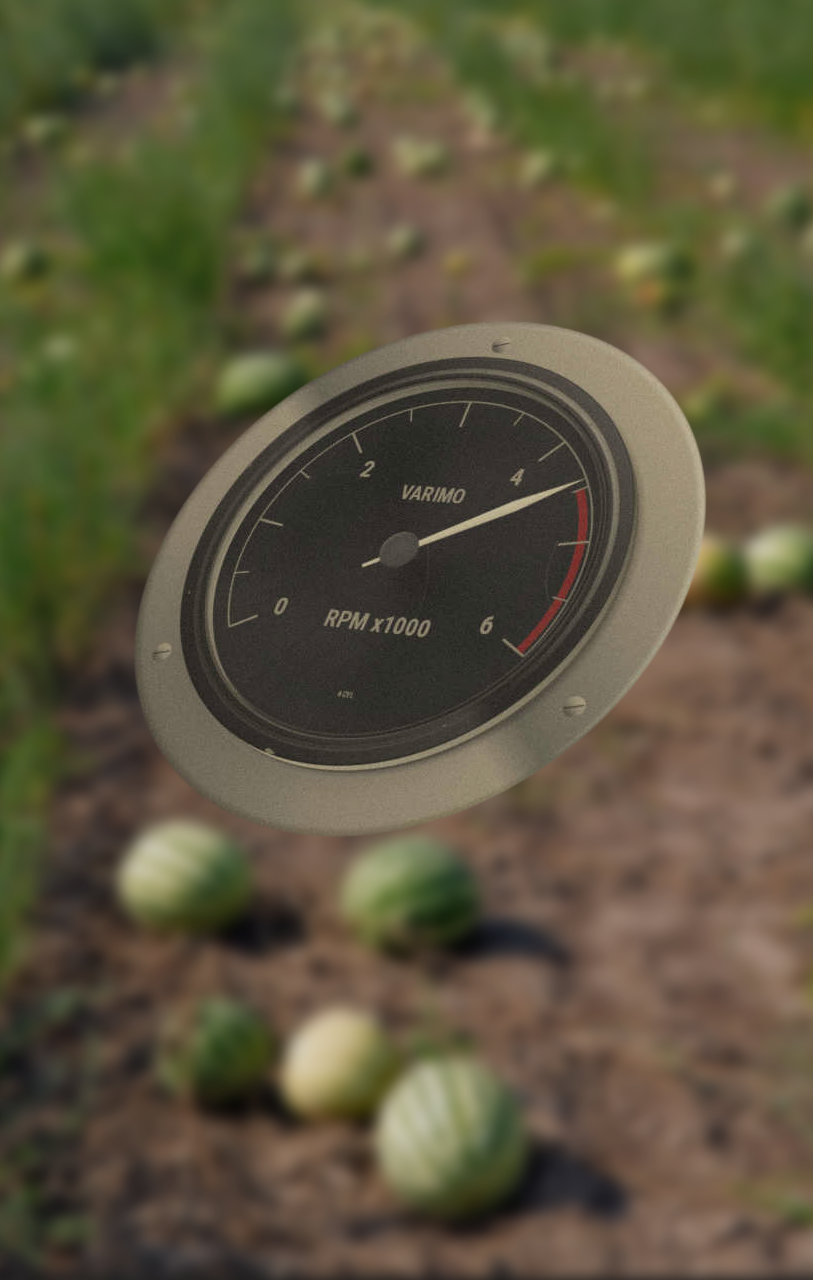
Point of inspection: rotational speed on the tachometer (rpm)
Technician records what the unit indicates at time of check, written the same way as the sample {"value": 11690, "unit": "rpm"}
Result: {"value": 4500, "unit": "rpm"}
